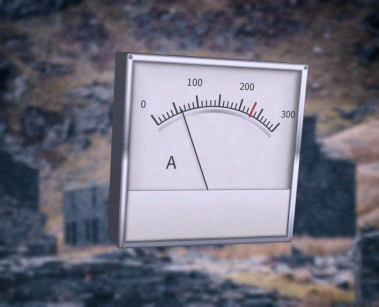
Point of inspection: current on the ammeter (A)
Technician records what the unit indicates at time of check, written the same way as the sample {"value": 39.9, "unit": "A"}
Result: {"value": 60, "unit": "A"}
